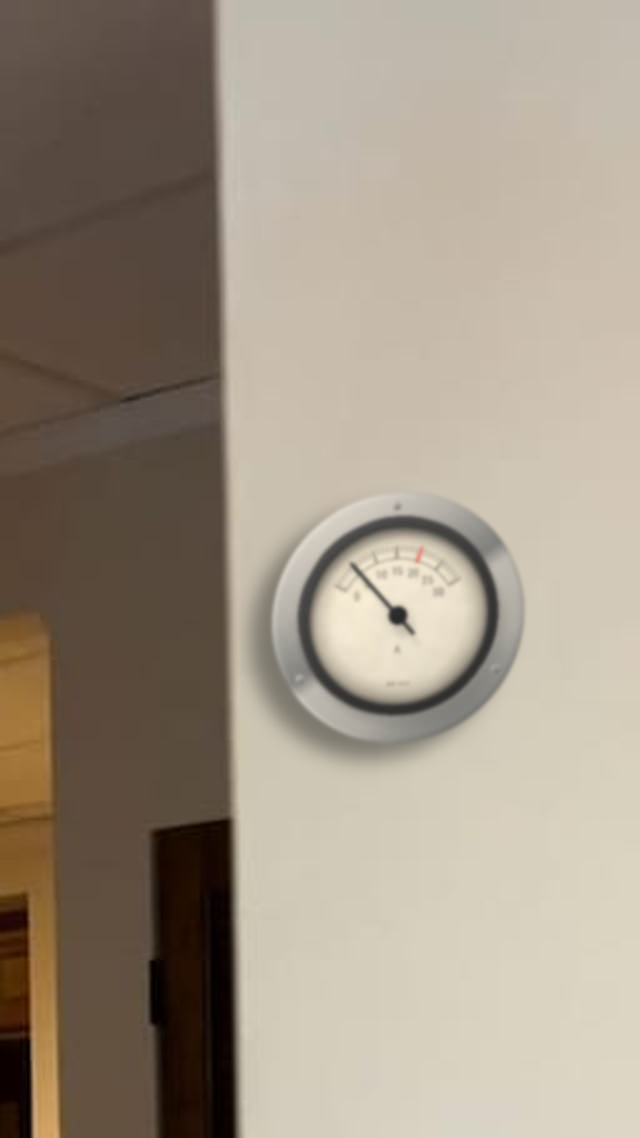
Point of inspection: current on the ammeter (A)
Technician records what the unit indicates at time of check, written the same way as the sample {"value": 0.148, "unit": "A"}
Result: {"value": 5, "unit": "A"}
